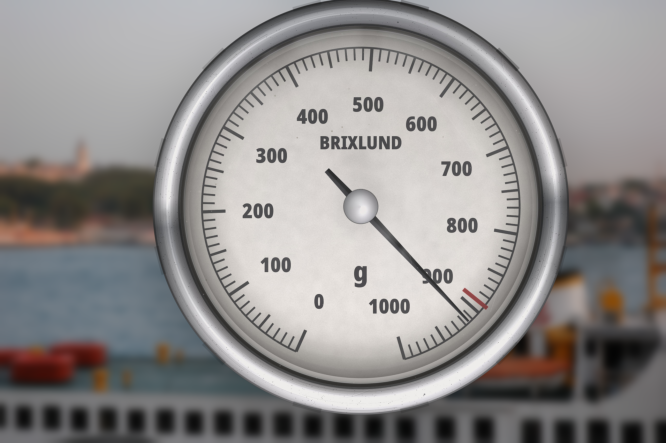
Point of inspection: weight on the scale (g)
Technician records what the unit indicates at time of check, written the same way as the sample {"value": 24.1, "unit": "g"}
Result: {"value": 915, "unit": "g"}
